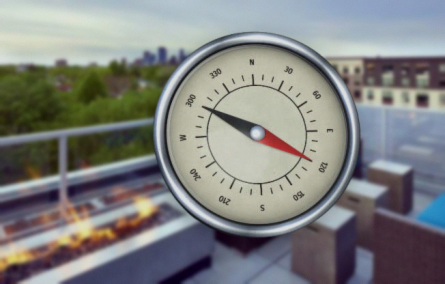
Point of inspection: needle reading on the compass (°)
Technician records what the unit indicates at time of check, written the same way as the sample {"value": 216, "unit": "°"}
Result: {"value": 120, "unit": "°"}
